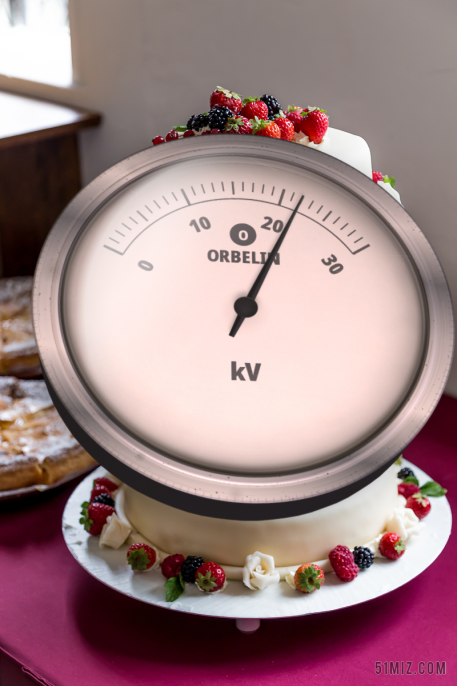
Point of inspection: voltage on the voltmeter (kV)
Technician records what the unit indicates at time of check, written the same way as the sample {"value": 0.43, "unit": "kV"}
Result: {"value": 22, "unit": "kV"}
